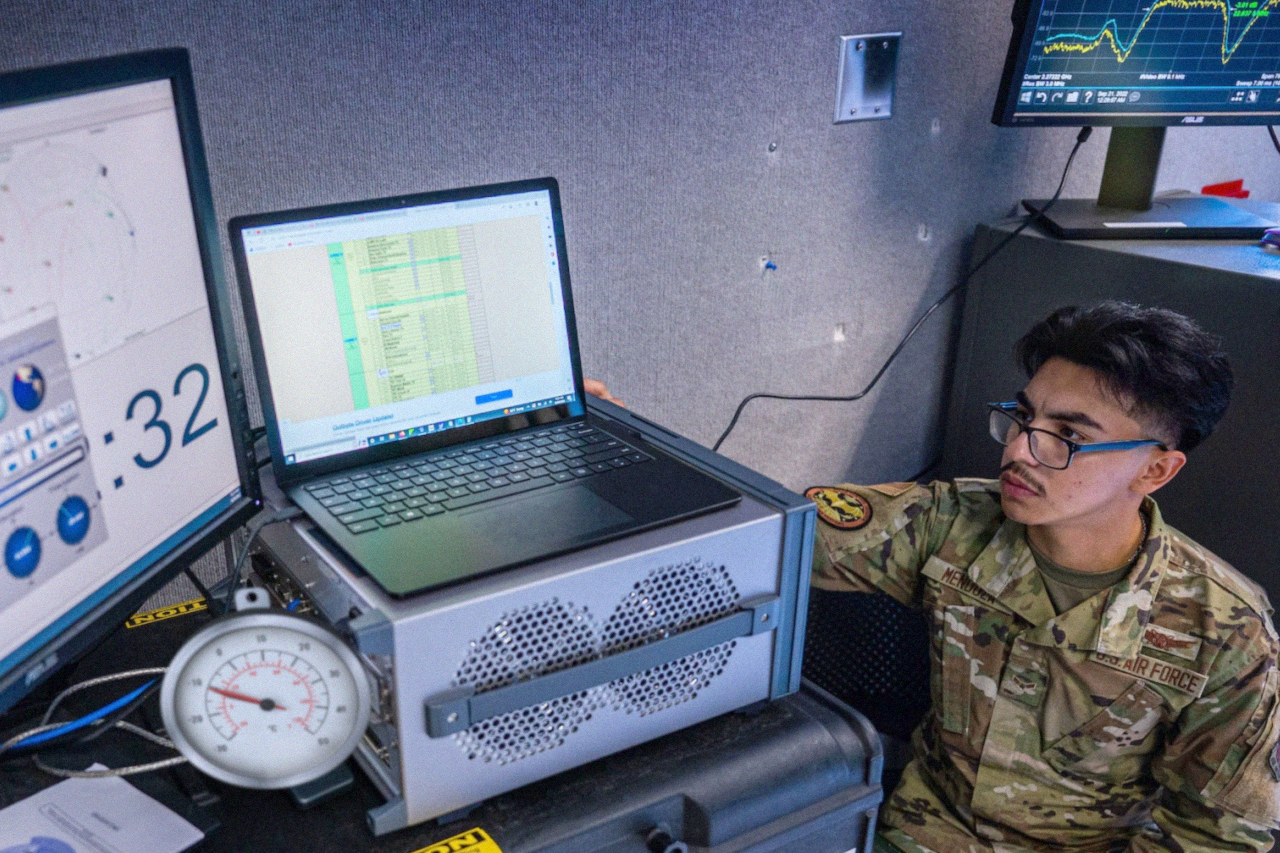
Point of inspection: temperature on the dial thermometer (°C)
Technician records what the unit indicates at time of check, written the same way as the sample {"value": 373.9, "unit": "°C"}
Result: {"value": -10, "unit": "°C"}
